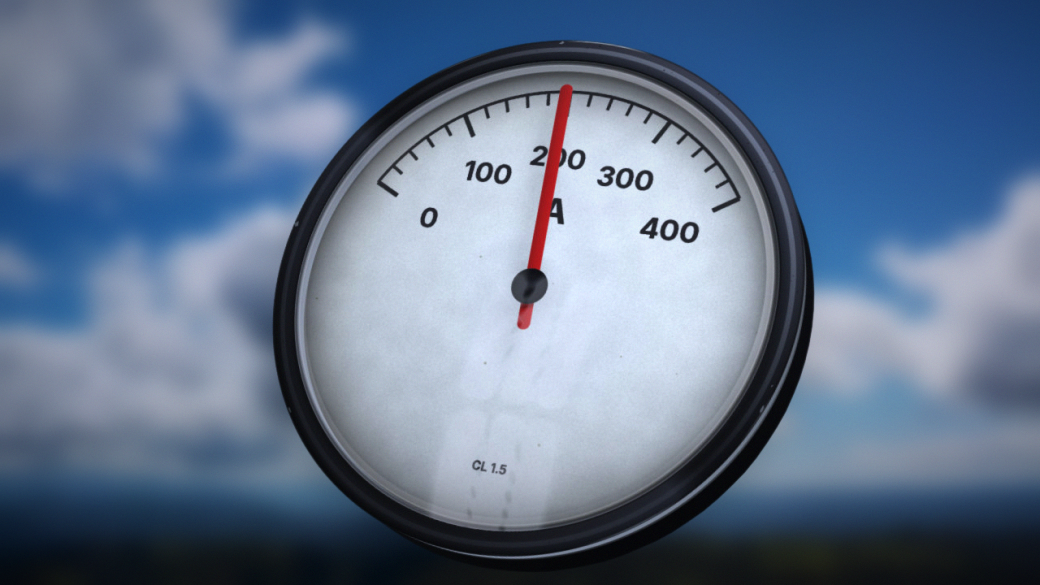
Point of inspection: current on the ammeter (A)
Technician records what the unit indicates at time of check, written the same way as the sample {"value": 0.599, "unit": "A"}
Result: {"value": 200, "unit": "A"}
